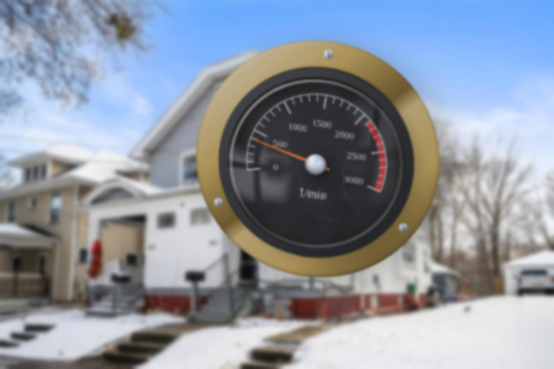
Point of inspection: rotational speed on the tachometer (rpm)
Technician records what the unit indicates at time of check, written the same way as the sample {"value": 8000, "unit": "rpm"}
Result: {"value": 400, "unit": "rpm"}
